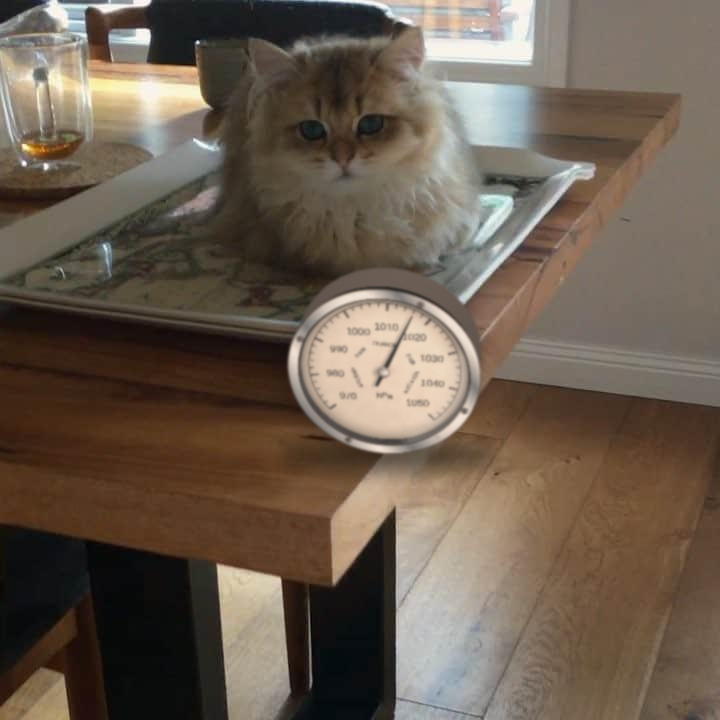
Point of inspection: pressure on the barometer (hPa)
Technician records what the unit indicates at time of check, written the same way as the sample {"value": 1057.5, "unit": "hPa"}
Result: {"value": 1016, "unit": "hPa"}
